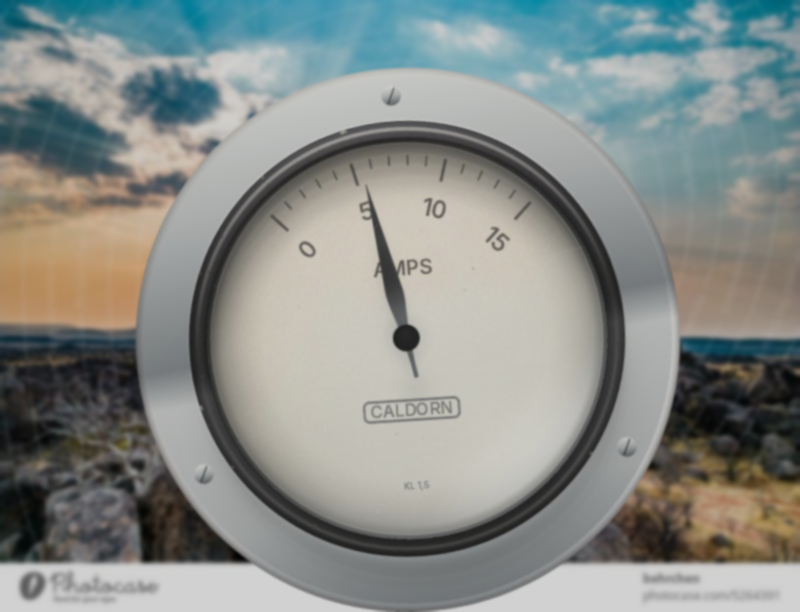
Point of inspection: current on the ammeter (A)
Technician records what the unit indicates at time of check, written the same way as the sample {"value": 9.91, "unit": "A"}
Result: {"value": 5.5, "unit": "A"}
